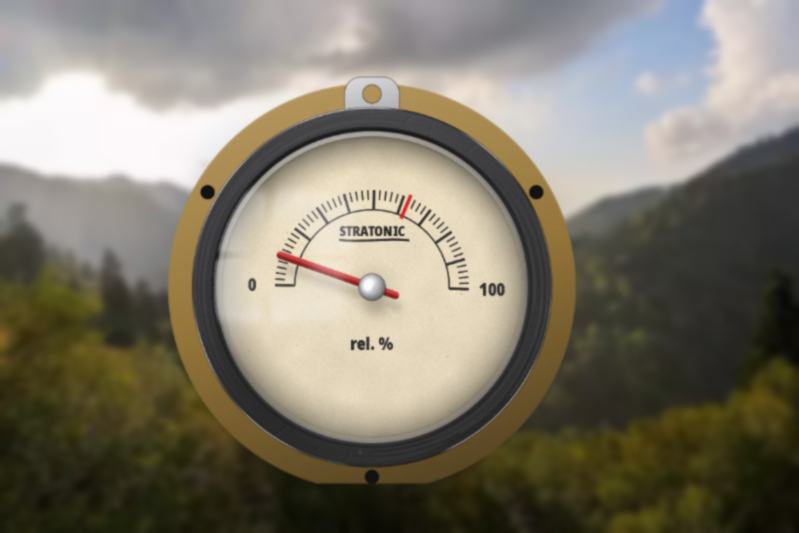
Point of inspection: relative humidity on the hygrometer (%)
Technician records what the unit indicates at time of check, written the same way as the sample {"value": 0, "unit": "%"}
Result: {"value": 10, "unit": "%"}
